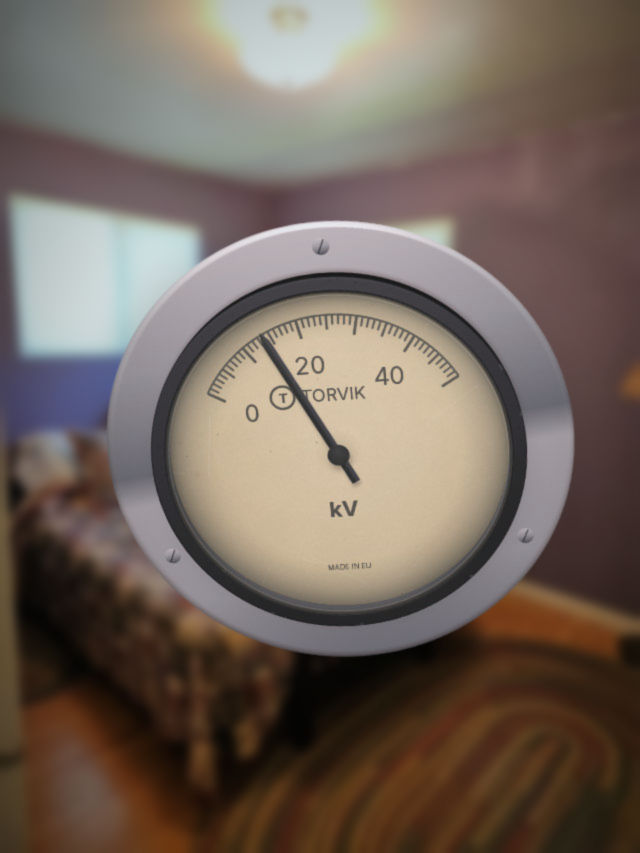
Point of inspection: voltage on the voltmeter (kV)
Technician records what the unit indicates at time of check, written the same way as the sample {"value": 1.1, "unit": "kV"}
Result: {"value": 14, "unit": "kV"}
